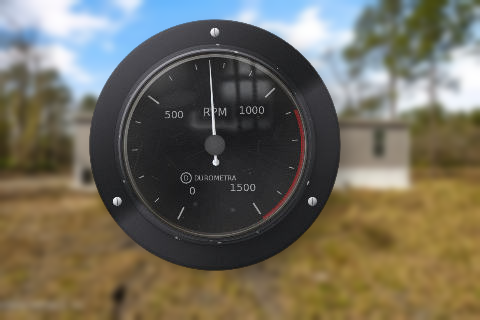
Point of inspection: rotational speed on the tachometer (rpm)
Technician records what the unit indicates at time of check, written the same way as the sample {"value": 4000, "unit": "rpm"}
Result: {"value": 750, "unit": "rpm"}
